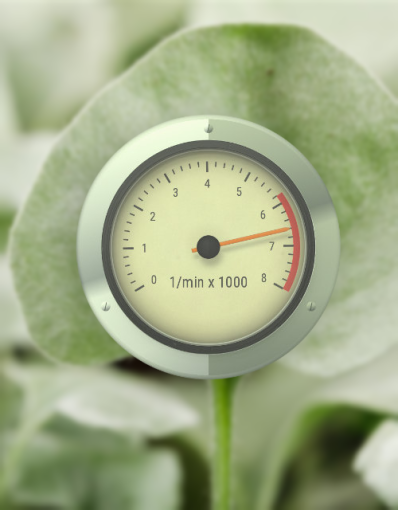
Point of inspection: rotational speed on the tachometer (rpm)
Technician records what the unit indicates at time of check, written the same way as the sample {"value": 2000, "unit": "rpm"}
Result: {"value": 6600, "unit": "rpm"}
